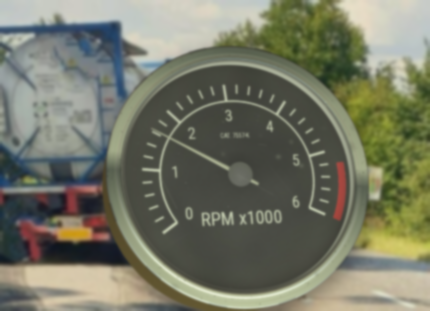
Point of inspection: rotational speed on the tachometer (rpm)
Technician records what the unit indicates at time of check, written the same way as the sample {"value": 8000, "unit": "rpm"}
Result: {"value": 1600, "unit": "rpm"}
